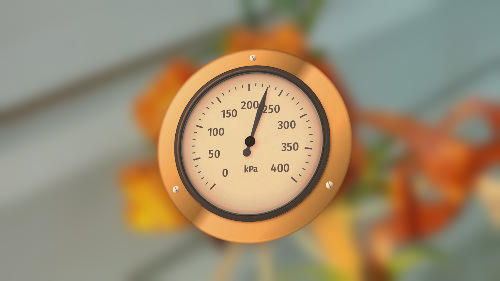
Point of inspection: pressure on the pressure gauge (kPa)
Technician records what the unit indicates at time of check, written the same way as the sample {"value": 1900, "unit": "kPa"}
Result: {"value": 230, "unit": "kPa"}
